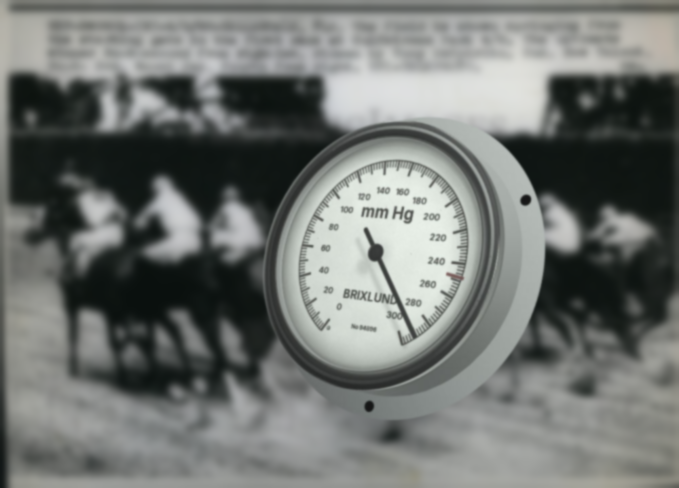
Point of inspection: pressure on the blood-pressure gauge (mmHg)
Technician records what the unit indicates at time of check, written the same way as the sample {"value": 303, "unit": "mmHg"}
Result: {"value": 290, "unit": "mmHg"}
